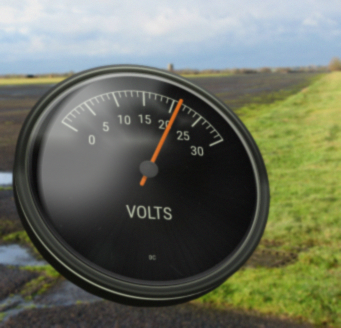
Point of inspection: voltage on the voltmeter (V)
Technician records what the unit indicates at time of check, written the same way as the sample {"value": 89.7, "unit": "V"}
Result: {"value": 21, "unit": "V"}
